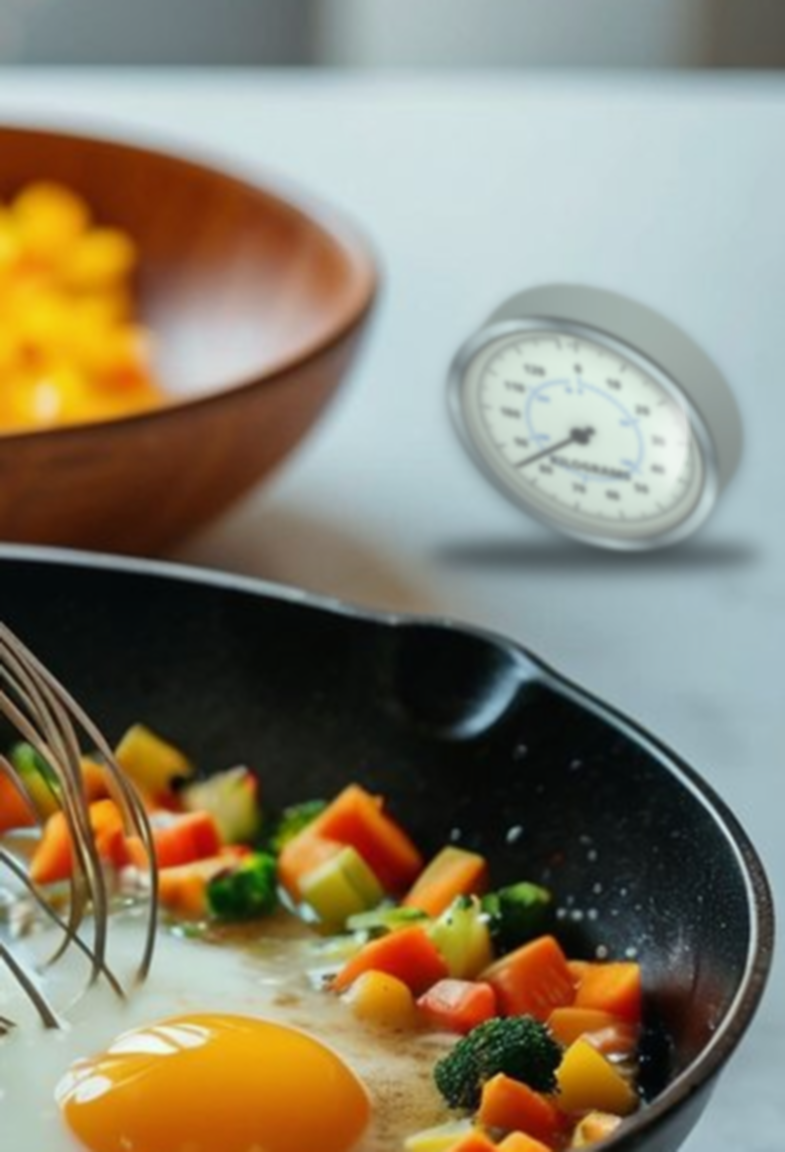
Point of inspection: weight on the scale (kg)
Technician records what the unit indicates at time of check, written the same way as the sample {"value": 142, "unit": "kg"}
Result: {"value": 85, "unit": "kg"}
